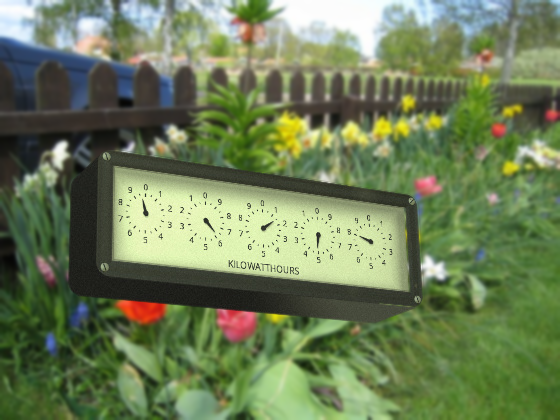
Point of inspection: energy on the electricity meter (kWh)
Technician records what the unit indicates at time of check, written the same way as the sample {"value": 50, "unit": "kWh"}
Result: {"value": 96148, "unit": "kWh"}
